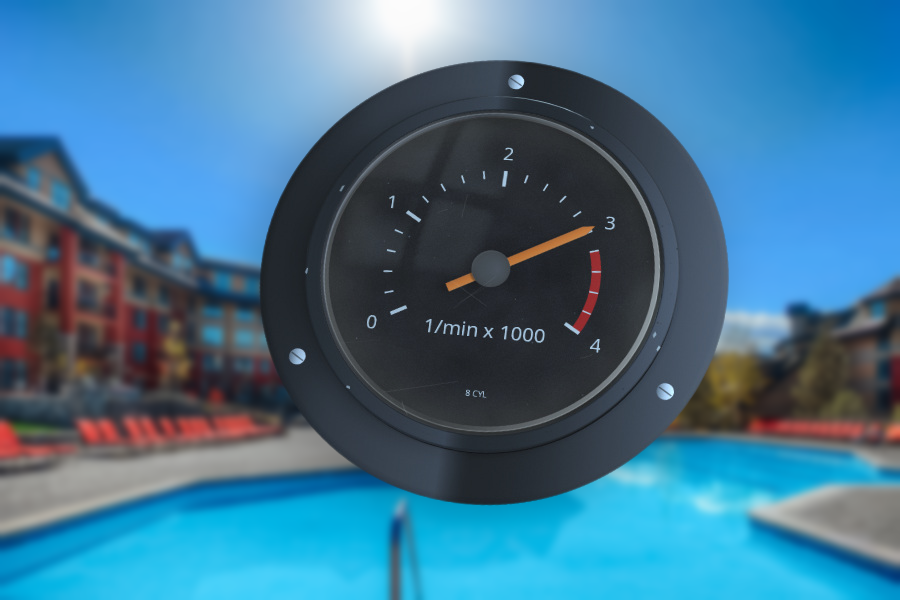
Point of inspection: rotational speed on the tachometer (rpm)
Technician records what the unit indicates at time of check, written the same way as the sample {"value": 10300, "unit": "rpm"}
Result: {"value": 3000, "unit": "rpm"}
